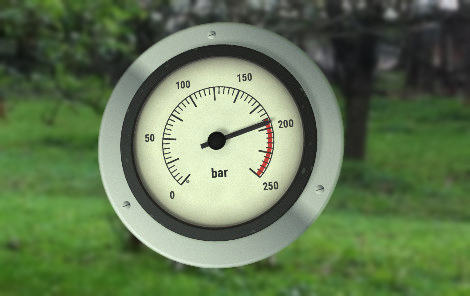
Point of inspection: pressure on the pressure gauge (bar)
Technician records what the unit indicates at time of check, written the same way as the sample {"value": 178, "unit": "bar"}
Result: {"value": 195, "unit": "bar"}
